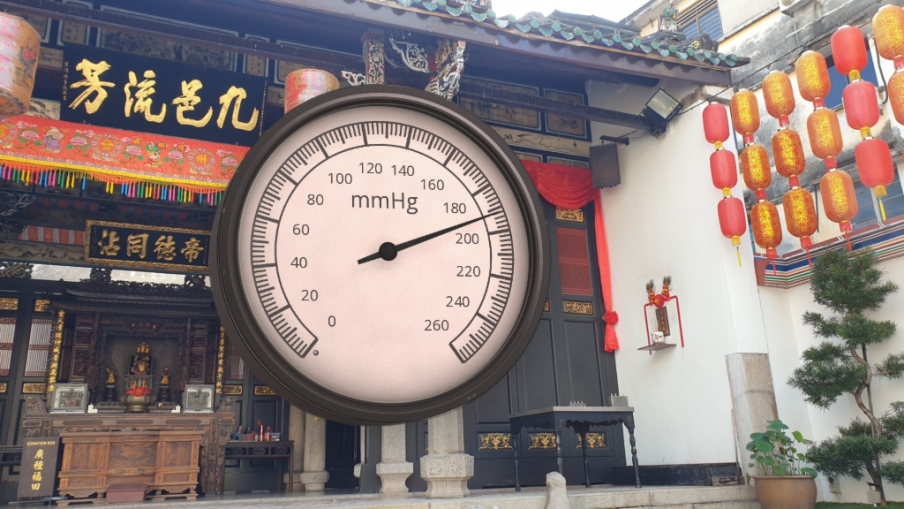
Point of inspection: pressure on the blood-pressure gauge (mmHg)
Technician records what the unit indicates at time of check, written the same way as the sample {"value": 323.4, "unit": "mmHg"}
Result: {"value": 192, "unit": "mmHg"}
